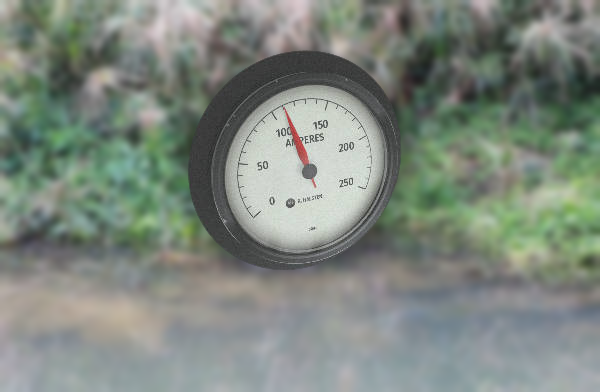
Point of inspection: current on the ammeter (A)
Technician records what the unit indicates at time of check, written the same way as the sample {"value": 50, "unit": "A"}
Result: {"value": 110, "unit": "A"}
